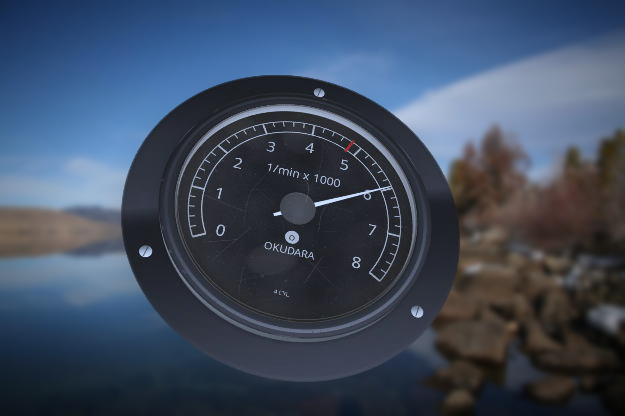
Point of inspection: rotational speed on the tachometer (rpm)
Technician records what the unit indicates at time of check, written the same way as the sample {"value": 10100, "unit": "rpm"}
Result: {"value": 6000, "unit": "rpm"}
